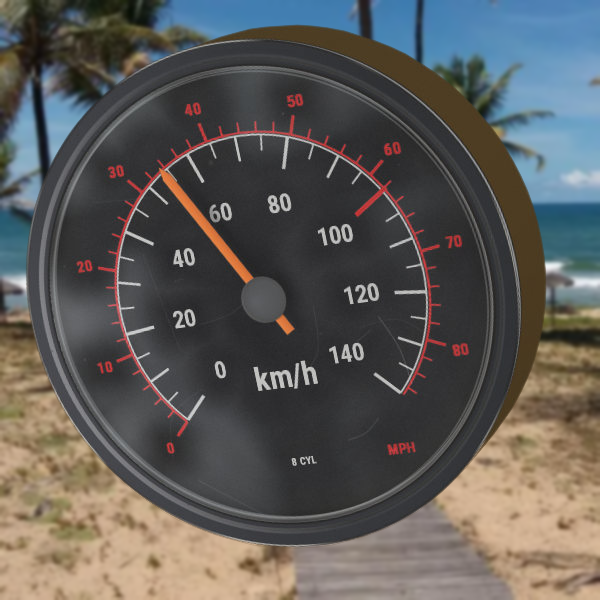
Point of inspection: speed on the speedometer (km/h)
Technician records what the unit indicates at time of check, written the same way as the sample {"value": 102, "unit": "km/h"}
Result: {"value": 55, "unit": "km/h"}
